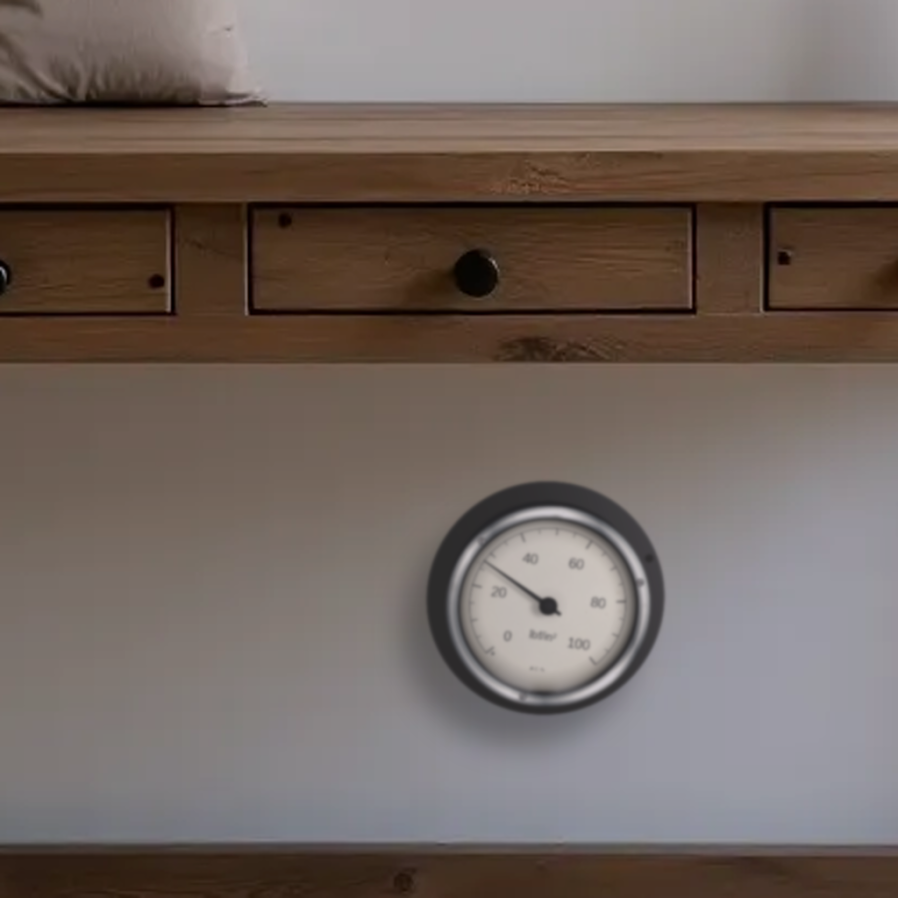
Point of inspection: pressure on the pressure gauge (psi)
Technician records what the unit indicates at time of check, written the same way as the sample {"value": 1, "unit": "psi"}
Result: {"value": 27.5, "unit": "psi"}
